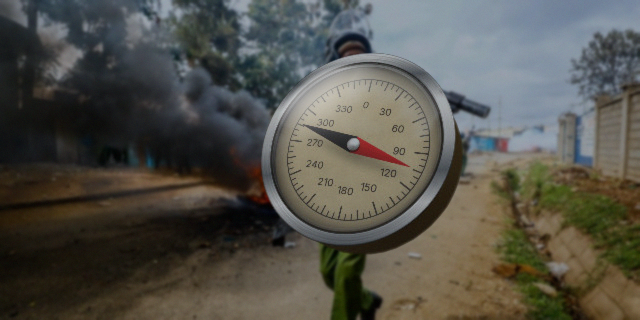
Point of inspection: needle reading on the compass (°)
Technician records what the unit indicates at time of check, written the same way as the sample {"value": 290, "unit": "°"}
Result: {"value": 105, "unit": "°"}
